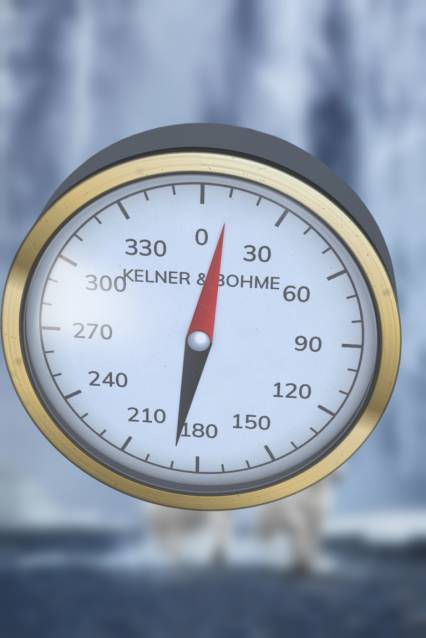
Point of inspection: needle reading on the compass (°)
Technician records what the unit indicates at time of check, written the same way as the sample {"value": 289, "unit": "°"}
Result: {"value": 10, "unit": "°"}
